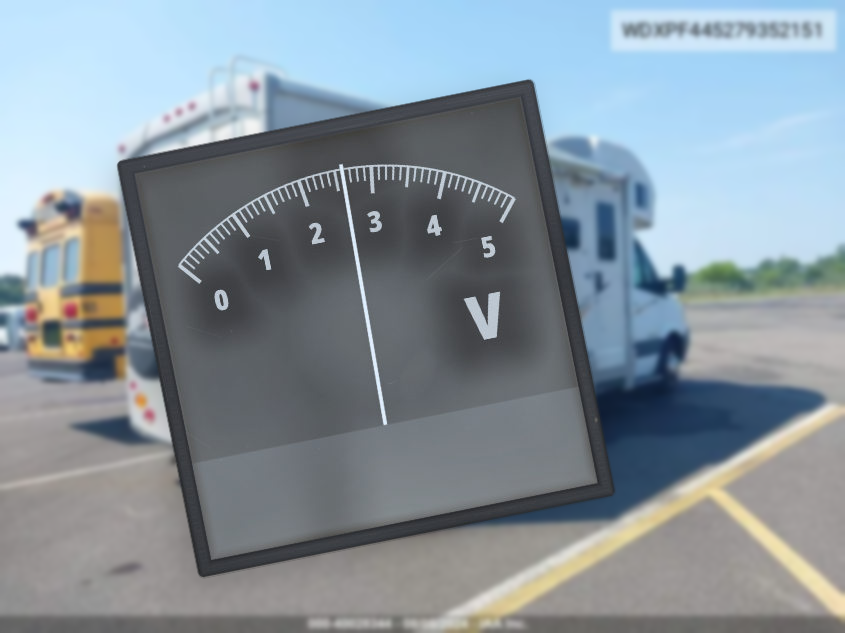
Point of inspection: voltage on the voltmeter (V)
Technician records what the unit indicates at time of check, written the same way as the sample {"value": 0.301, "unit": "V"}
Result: {"value": 2.6, "unit": "V"}
